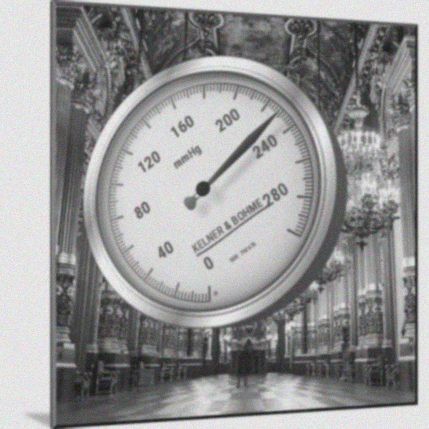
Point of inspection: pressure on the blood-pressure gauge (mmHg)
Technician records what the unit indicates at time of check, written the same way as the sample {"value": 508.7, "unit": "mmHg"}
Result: {"value": 230, "unit": "mmHg"}
